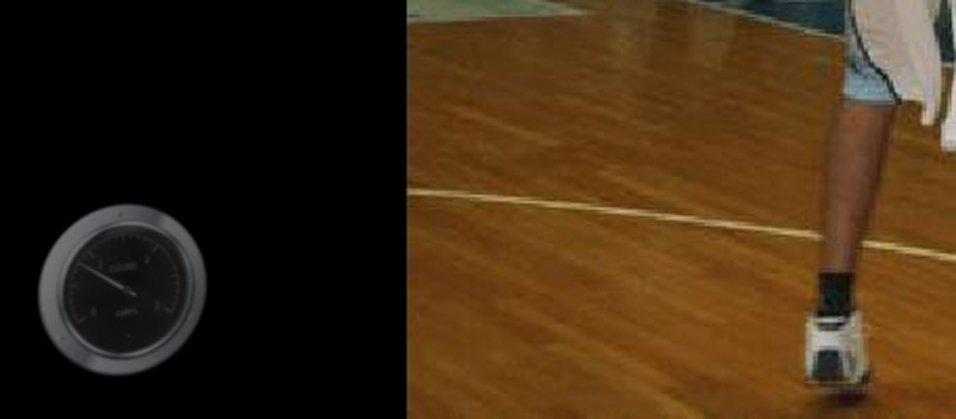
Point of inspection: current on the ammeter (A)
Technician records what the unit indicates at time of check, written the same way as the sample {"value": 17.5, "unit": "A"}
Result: {"value": 0.8, "unit": "A"}
